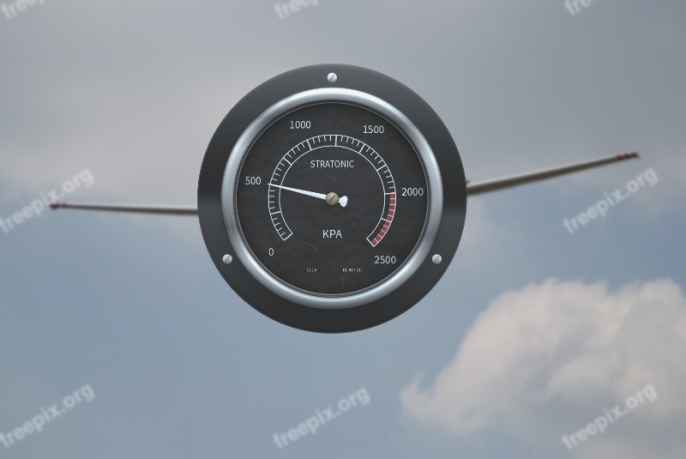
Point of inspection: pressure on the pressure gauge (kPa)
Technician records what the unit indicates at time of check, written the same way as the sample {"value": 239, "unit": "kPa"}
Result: {"value": 500, "unit": "kPa"}
